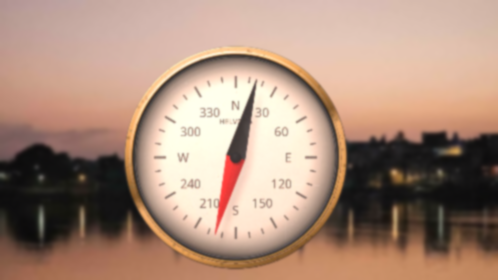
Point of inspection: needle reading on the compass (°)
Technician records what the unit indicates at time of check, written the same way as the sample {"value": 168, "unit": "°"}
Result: {"value": 195, "unit": "°"}
